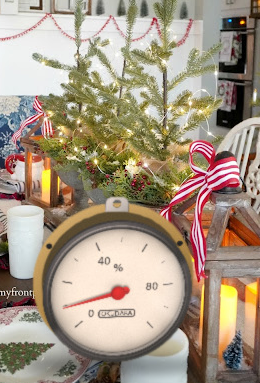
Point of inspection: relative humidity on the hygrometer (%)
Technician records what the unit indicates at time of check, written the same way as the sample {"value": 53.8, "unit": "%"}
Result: {"value": 10, "unit": "%"}
